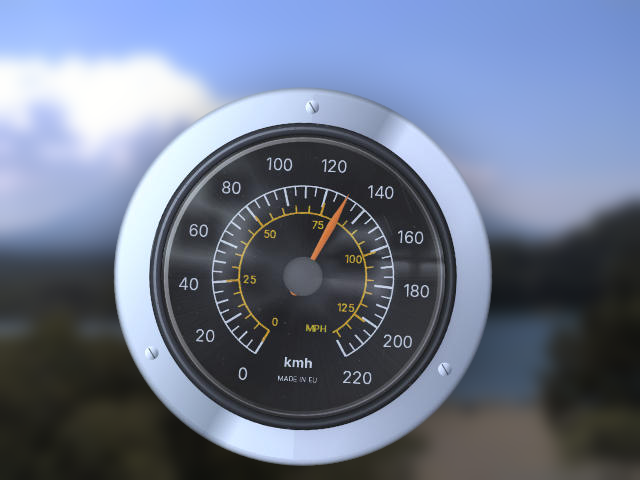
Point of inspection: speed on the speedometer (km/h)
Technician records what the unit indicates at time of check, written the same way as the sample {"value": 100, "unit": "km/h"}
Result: {"value": 130, "unit": "km/h"}
